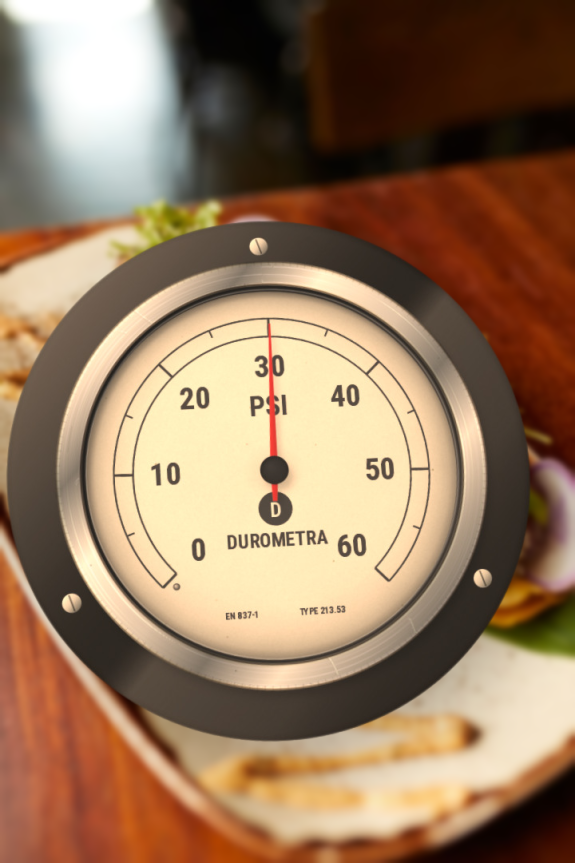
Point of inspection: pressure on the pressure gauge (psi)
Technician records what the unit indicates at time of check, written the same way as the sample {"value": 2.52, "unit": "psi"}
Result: {"value": 30, "unit": "psi"}
